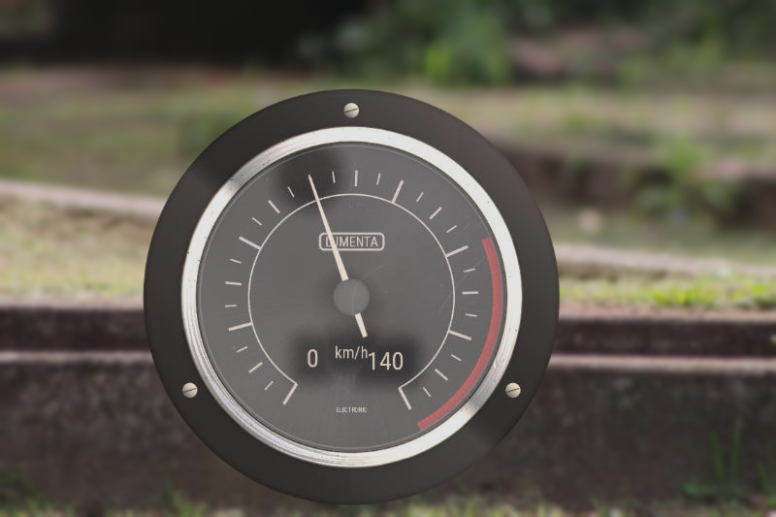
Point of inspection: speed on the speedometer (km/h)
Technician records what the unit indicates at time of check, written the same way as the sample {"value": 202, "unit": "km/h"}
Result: {"value": 60, "unit": "km/h"}
